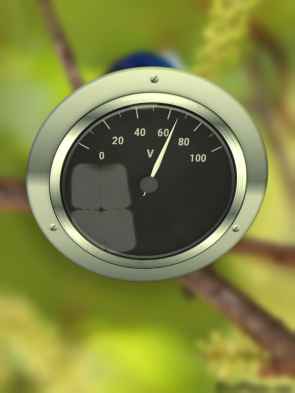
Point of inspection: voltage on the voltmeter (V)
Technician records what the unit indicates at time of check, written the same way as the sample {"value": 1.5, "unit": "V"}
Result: {"value": 65, "unit": "V"}
